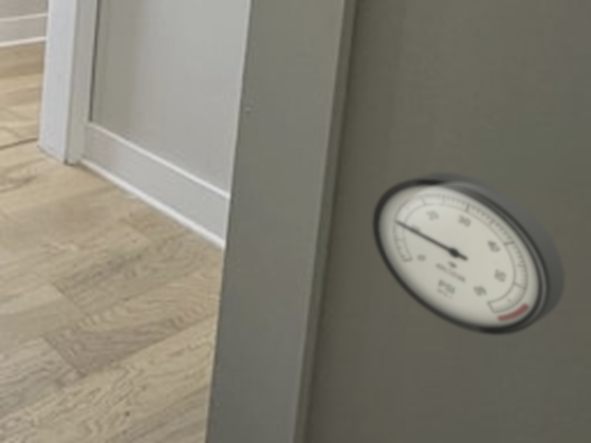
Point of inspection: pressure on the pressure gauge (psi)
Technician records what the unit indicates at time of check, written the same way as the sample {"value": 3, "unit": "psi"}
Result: {"value": 10, "unit": "psi"}
